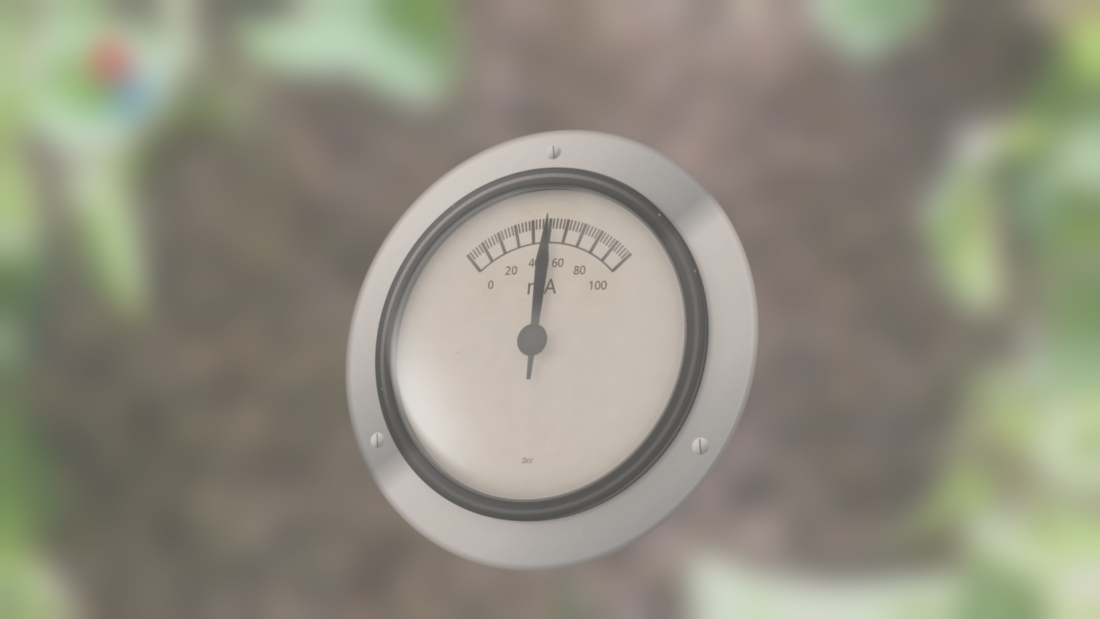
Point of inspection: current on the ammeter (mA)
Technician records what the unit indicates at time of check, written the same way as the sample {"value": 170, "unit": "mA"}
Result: {"value": 50, "unit": "mA"}
